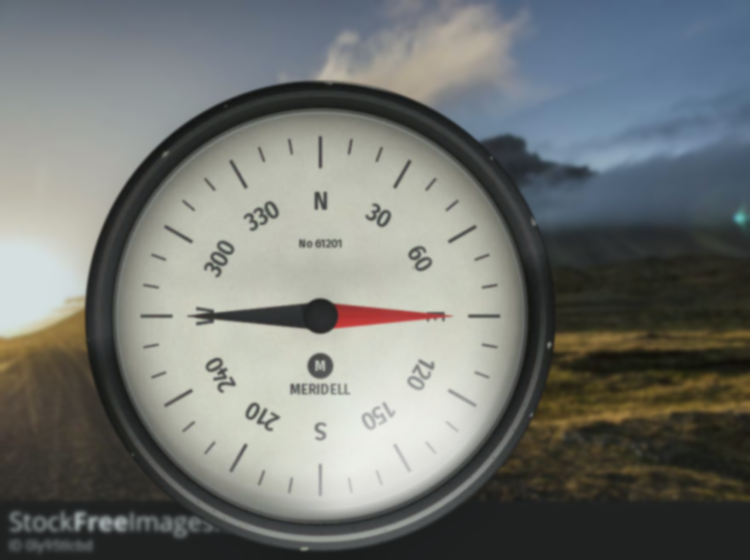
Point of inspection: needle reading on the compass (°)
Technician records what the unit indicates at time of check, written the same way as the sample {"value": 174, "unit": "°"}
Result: {"value": 90, "unit": "°"}
